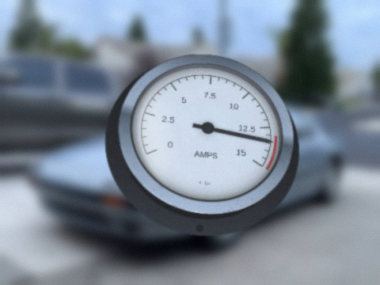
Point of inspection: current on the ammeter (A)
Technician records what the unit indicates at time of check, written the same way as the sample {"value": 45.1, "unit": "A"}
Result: {"value": 13.5, "unit": "A"}
